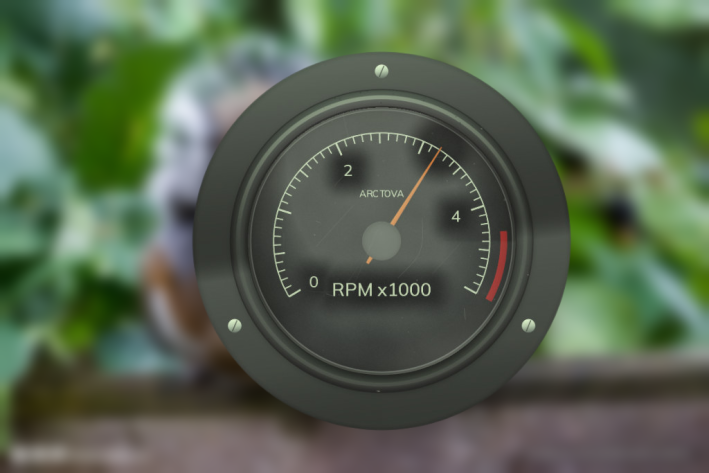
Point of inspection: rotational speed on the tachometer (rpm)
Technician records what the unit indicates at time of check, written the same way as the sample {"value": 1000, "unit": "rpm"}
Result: {"value": 3200, "unit": "rpm"}
